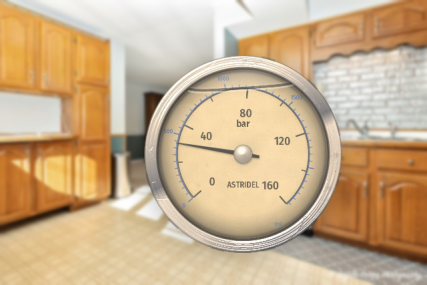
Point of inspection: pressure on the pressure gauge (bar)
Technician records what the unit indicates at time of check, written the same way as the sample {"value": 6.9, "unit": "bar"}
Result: {"value": 30, "unit": "bar"}
